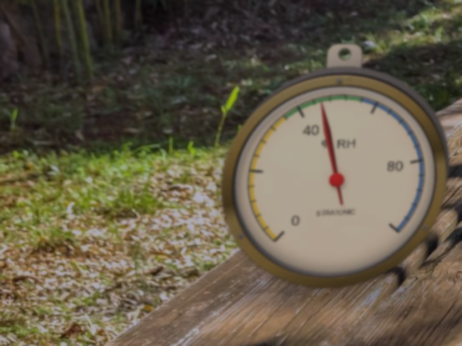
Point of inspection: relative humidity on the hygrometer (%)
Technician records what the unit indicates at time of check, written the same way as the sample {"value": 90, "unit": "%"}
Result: {"value": 46, "unit": "%"}
